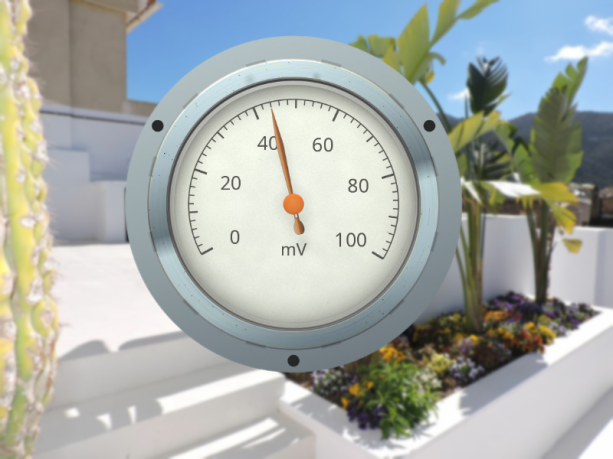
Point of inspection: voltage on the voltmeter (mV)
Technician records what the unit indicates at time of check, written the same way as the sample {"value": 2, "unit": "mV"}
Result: {"value": 44, "unit": "mV"}
